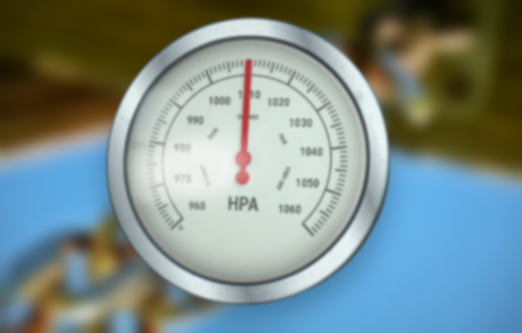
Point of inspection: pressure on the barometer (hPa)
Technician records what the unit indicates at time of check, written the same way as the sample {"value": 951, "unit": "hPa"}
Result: {"value": 1010, "unit": "hPa"}
